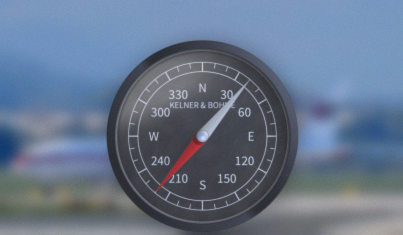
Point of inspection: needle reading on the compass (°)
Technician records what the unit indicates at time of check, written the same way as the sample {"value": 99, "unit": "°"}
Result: {"value": 220, "unit": "°"}
